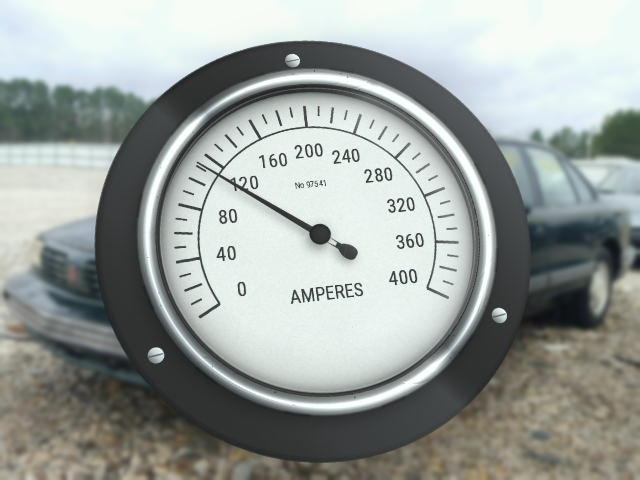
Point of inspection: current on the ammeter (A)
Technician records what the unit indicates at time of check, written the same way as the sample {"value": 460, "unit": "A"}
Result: {"value": 110, "unit": "A"}
